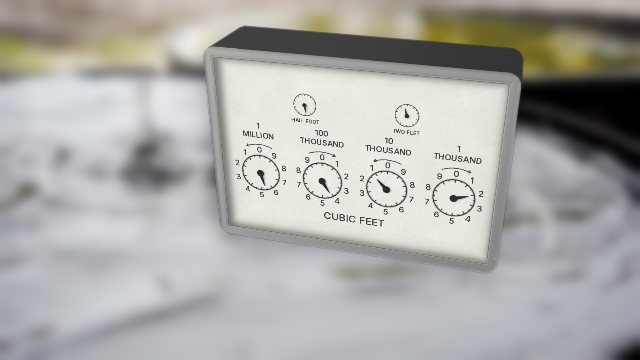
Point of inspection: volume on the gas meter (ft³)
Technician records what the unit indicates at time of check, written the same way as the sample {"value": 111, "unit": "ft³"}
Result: {"value": 541200, "unit": "ft³"}
